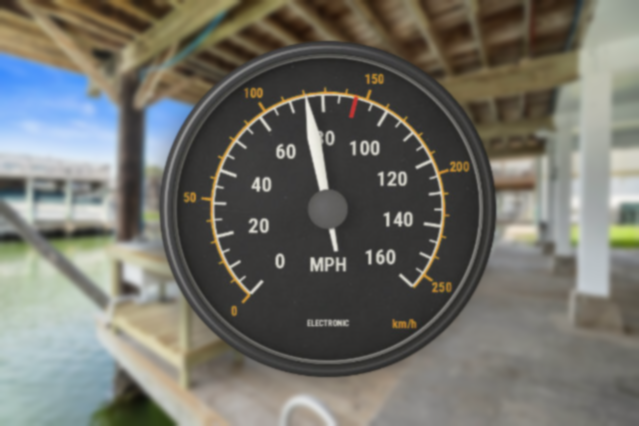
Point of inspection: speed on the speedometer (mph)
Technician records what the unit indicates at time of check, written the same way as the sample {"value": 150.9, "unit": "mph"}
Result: {"value": 75, "unit": "mph"}
